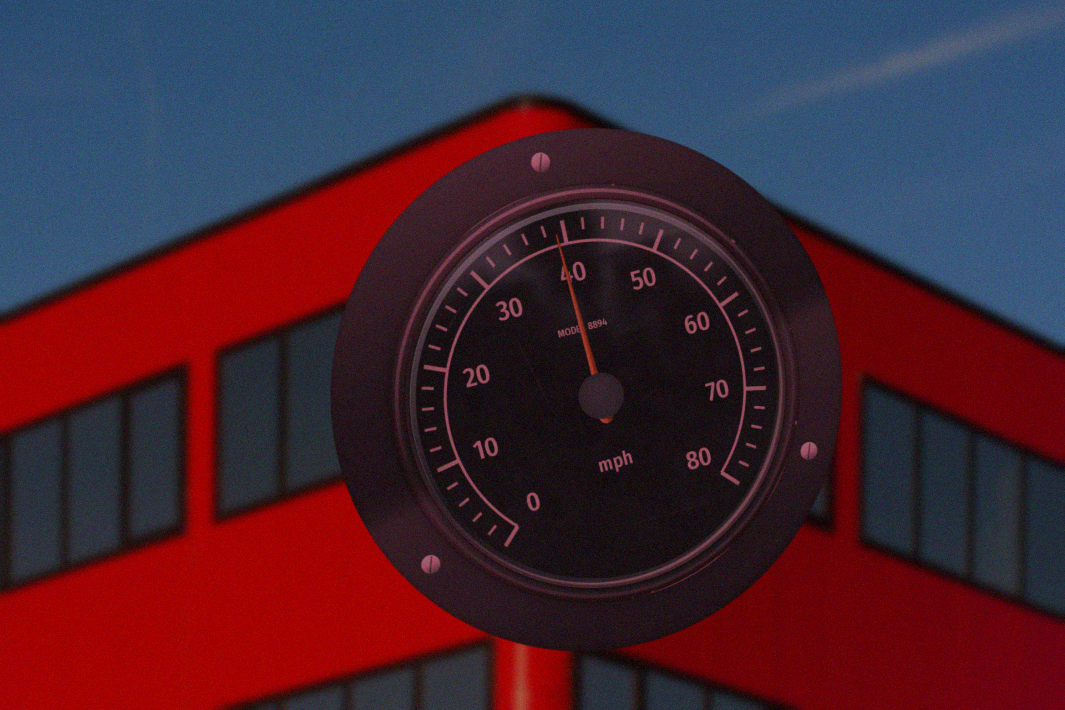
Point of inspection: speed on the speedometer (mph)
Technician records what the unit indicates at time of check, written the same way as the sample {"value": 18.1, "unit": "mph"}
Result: {"value": 39, "unit": "mph"}
